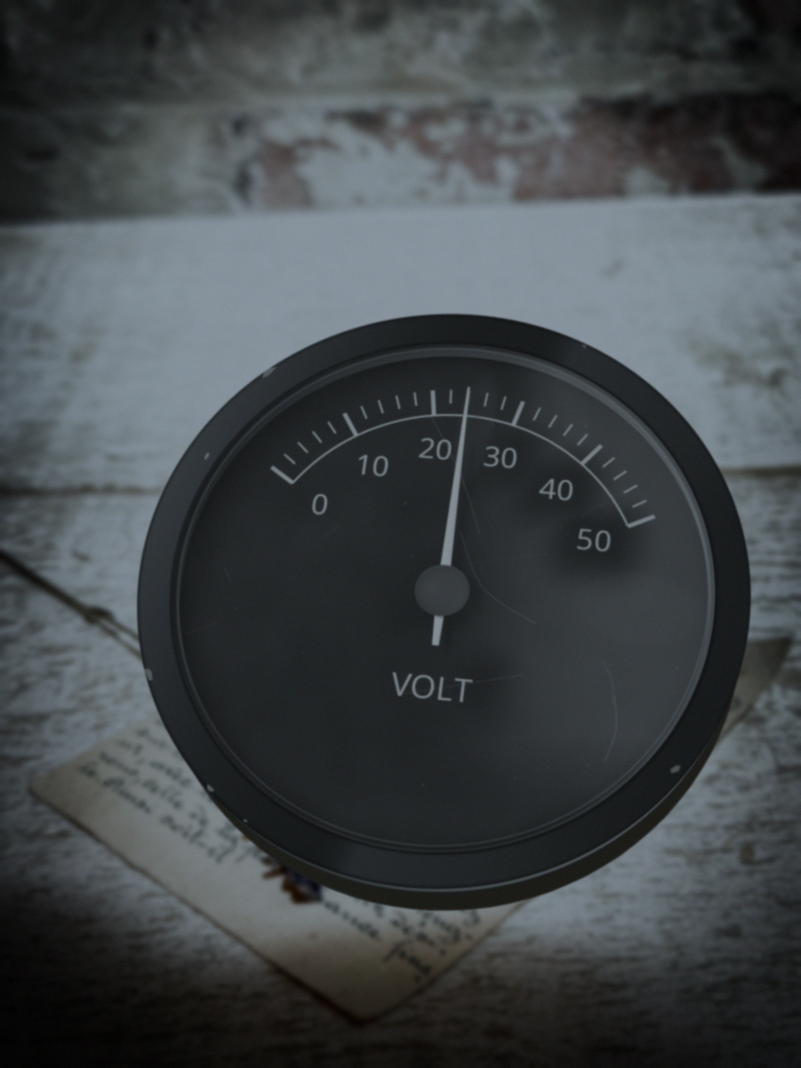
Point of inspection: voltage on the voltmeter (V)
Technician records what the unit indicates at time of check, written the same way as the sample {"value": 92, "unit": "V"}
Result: {"value": 24, "unit": "V"}
